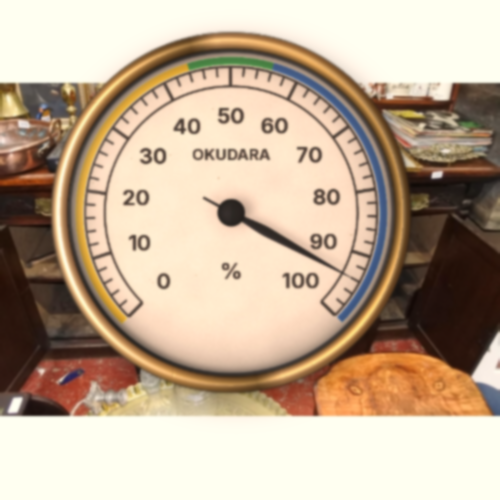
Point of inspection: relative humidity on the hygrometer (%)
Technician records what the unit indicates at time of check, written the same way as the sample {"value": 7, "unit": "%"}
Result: {"value": 94, "unit": "%"}
